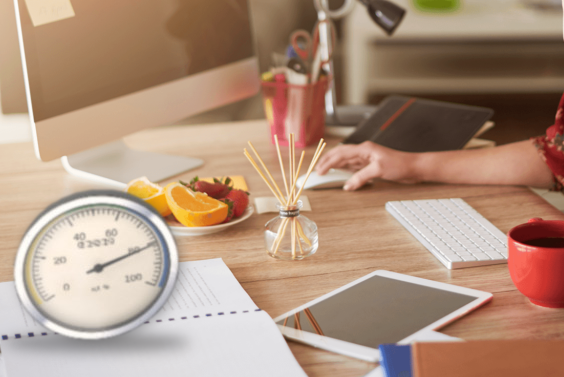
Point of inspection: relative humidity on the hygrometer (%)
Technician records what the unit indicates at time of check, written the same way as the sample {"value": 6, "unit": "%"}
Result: {"value": 80, "unit": "%"}
